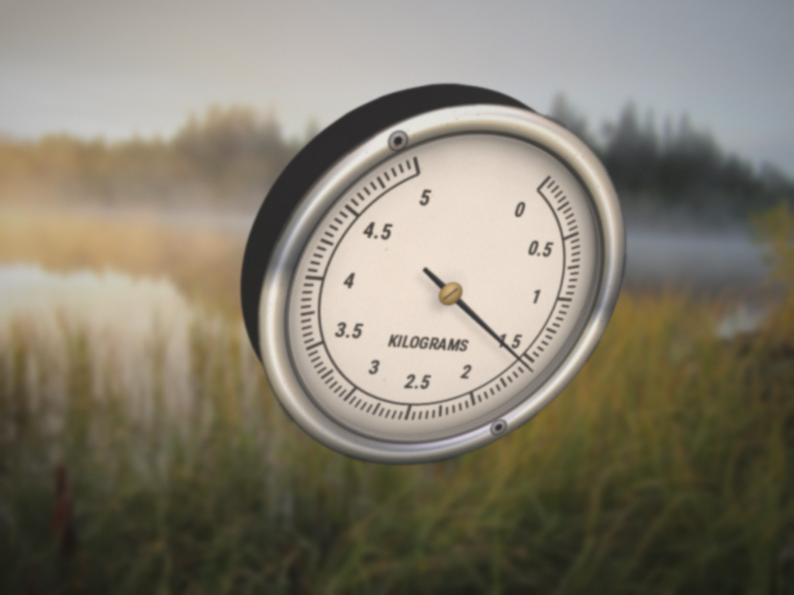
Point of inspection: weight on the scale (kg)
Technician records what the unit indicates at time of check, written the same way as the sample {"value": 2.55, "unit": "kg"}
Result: {"value": 1.55, "unit": "kg"}
